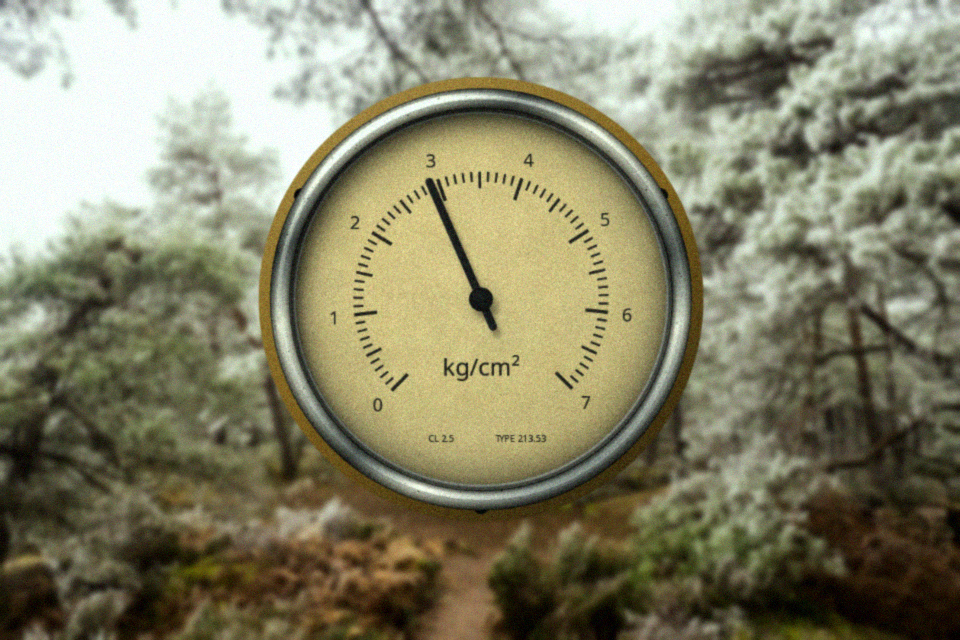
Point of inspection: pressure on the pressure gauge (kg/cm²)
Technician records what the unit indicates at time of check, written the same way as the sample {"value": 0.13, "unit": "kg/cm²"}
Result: {"value": 2.9, "unit": "kg/cm²"}
